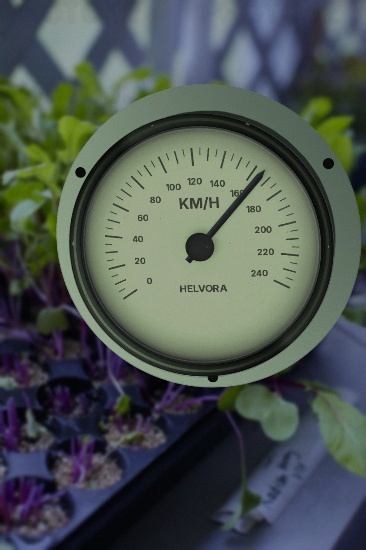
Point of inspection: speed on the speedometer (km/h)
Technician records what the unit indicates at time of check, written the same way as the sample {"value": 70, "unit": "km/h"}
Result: {"value": 165, "unit": "km/h"}
